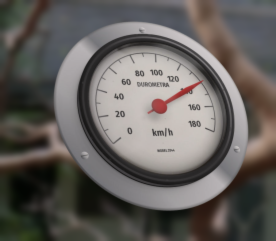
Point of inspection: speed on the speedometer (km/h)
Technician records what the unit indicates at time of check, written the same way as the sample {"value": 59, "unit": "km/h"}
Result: {"value": 140, "unit": "km/h"}
